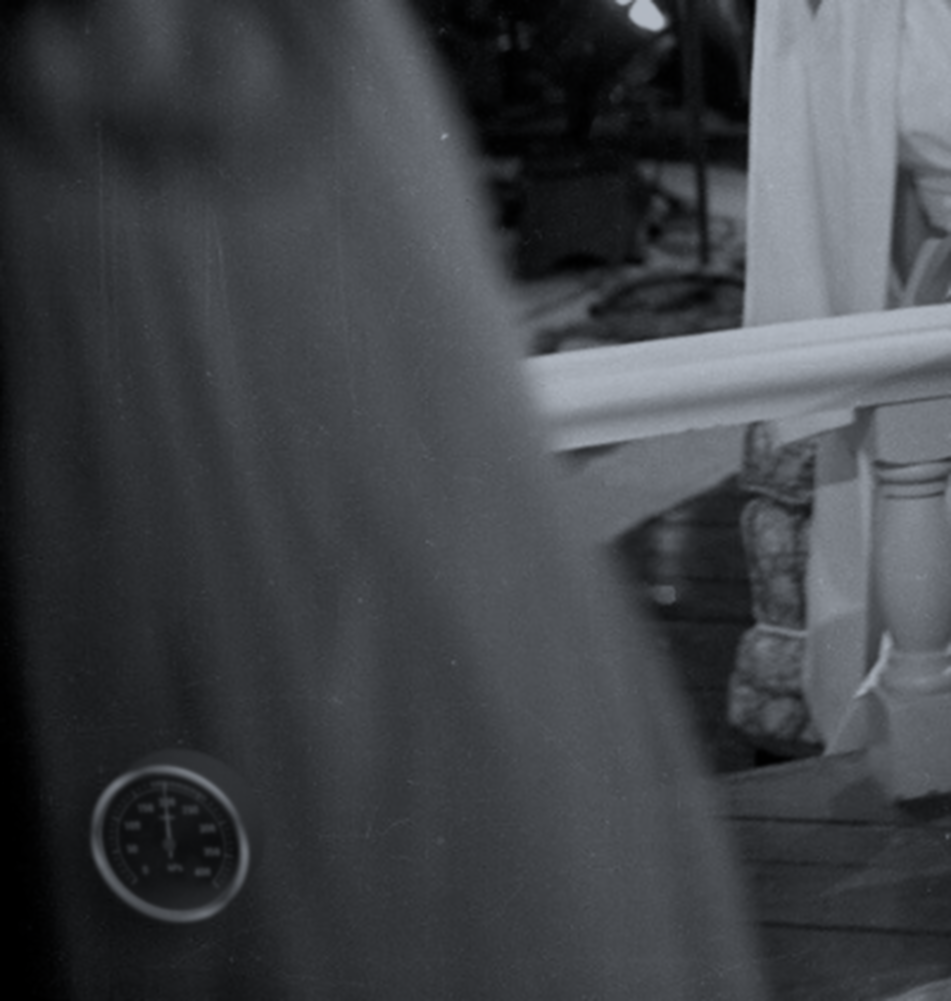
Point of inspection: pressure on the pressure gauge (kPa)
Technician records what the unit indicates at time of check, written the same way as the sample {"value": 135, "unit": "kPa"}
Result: {"value": 200, "unit": "kPa"}
